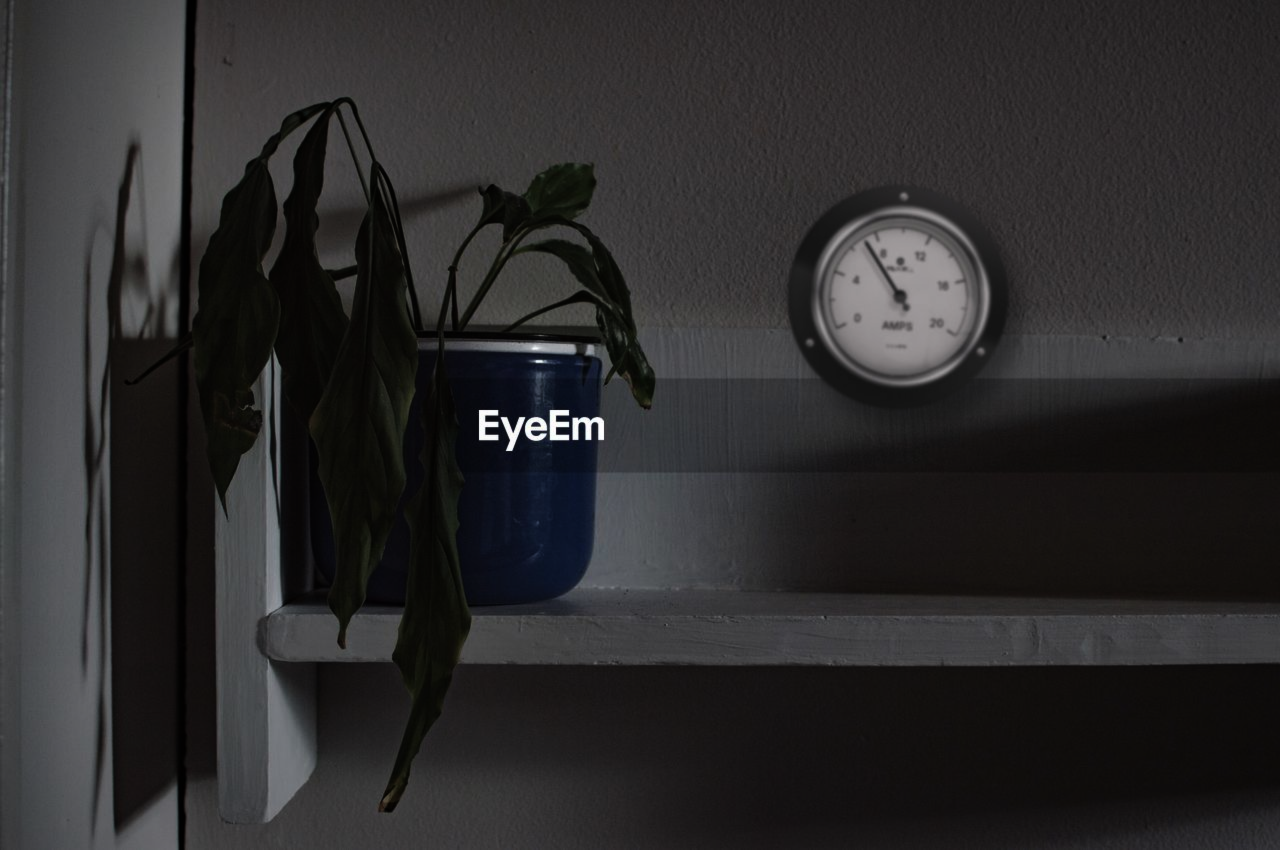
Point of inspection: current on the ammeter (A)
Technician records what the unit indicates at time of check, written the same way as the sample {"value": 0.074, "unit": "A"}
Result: {"value": 7, "unit": "A"}
